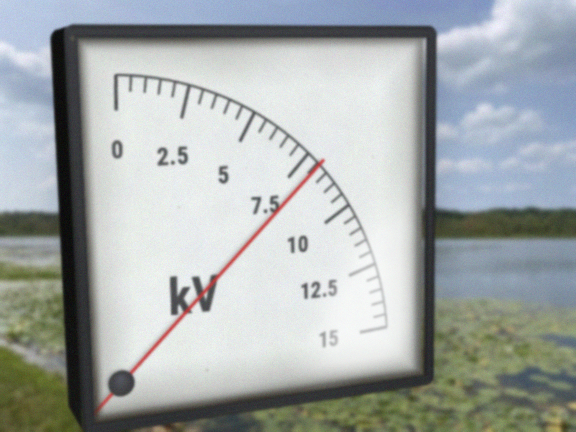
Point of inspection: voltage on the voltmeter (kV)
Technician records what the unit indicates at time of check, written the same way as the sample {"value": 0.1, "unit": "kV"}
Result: {"value": 8, "unit": "kV"}
